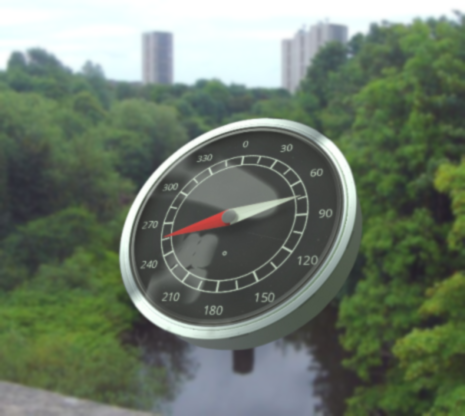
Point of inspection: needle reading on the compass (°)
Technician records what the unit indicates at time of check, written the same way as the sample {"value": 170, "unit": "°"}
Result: {"value": 255, "unit": "°"}
